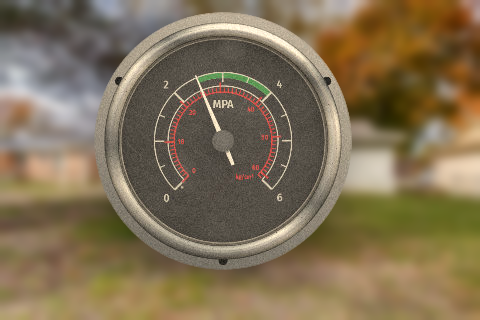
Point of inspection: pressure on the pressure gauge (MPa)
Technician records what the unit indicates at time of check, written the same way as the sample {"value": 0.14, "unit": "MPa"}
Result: {"value": 2.5, "unit": "MPa"}
